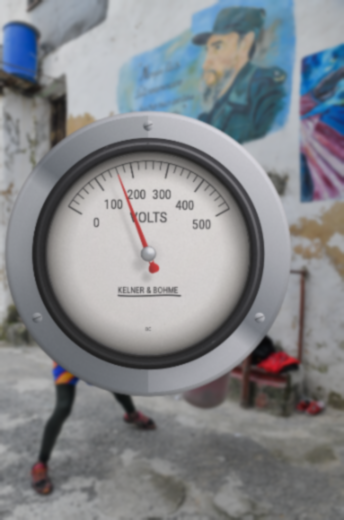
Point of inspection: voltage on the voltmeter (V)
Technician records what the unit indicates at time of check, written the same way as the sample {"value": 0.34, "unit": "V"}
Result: {"value": 160, "unit": "V"}
